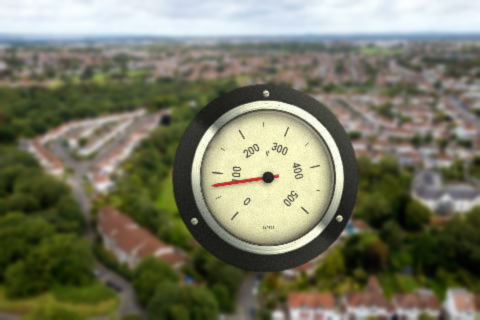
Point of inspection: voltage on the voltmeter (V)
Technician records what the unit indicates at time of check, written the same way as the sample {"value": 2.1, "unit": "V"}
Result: {"value": 75, "unit": "V"}
